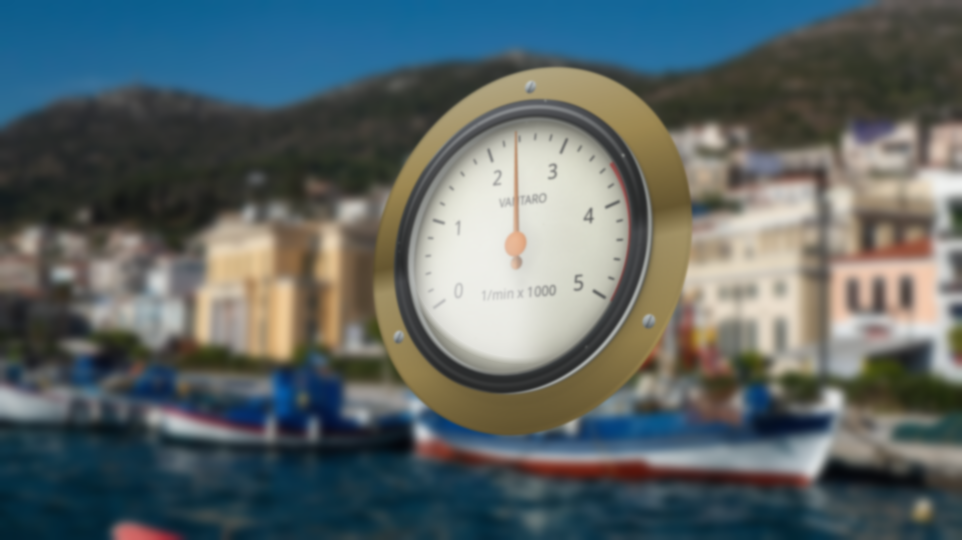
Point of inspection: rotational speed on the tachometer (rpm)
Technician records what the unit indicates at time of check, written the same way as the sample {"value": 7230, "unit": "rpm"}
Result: {"value": 2400, "unit": "rpm"}
